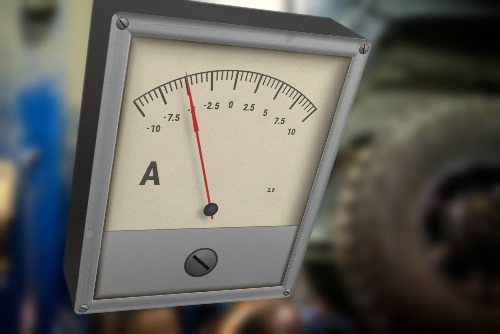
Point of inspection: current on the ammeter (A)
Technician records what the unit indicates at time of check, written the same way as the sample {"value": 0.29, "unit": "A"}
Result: {"value": -5, "unit": "A"}
